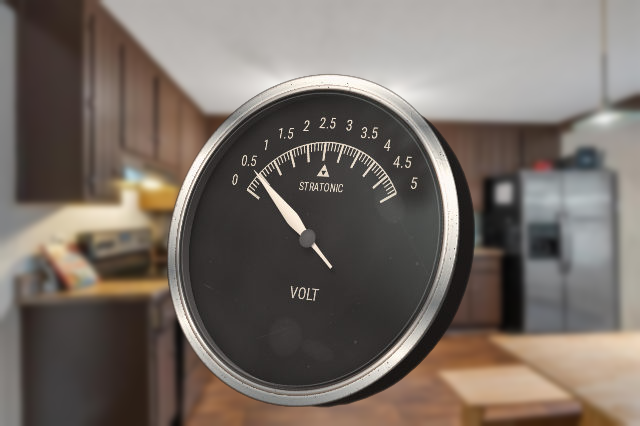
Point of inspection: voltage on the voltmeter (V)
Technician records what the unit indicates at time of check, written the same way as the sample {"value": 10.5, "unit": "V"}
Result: {"value": 0.5, "unit": "V"}
